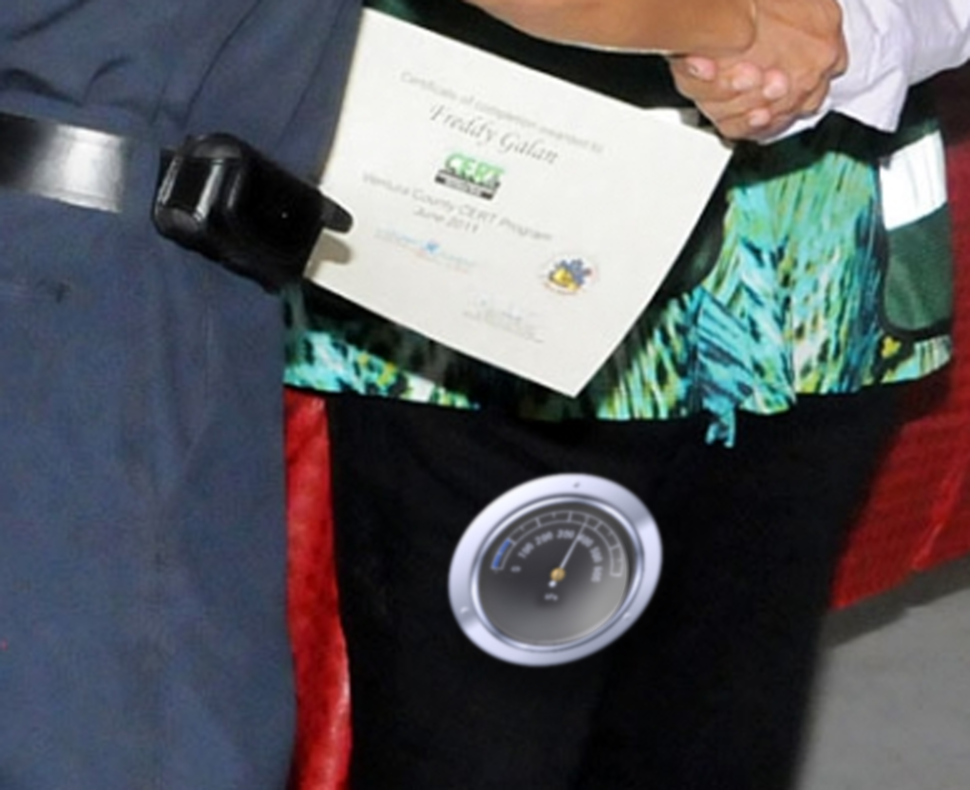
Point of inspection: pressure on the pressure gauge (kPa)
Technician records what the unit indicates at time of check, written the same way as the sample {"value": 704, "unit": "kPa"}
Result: {"value": 350, "unit": "kPa"}
